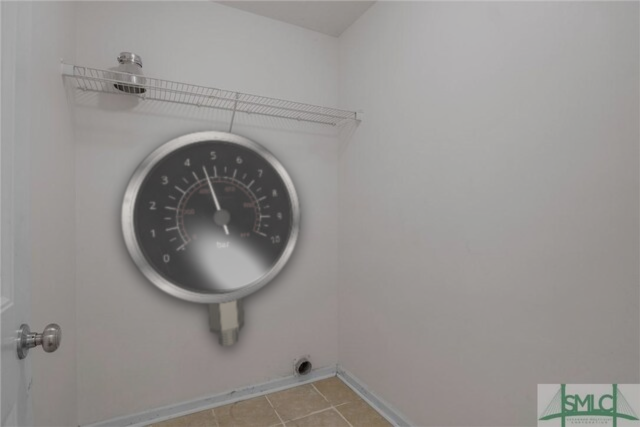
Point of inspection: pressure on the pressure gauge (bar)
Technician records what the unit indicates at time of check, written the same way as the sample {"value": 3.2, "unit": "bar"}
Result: {"value": 4.5, "unit": "bar"}
